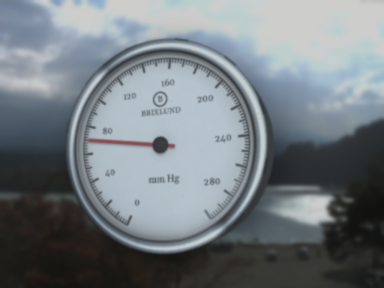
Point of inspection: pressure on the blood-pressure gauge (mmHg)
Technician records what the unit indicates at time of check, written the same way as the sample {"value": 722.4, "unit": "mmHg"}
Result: {"value": 70, "unit": "mmHg"}
